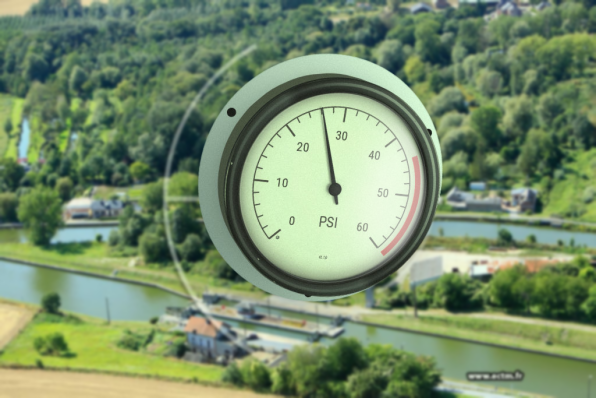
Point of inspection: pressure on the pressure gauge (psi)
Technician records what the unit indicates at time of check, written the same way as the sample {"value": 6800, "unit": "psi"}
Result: {"value": 26, "unit": "psi"}
